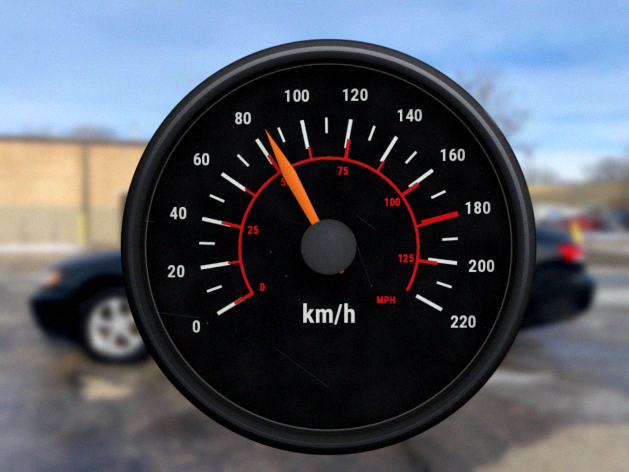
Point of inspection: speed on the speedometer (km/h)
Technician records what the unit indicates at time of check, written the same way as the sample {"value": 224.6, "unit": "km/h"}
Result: {"value": 85, "unit": "km/h"}
